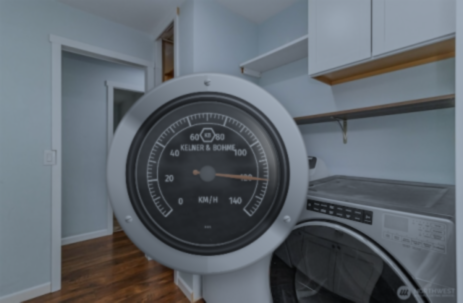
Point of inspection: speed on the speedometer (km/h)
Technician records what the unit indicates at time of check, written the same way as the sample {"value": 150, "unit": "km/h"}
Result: {"value": 120, "unit": "km/h"}
